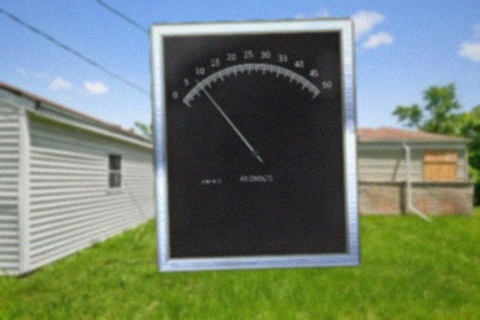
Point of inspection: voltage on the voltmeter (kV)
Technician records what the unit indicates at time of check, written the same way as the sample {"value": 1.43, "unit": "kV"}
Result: {"value": 7.5, "unit": "kV"}
